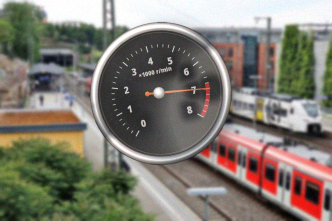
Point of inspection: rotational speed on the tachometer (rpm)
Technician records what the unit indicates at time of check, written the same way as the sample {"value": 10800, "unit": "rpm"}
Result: {"value": 7000, "unit": "rpm"}
